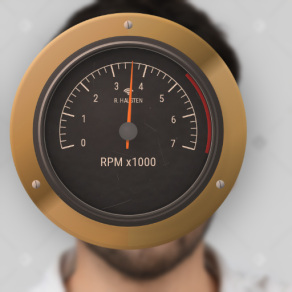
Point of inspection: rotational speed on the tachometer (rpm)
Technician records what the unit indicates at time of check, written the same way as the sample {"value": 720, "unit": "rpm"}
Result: {"value": 3600, "unit": "rpm"}
